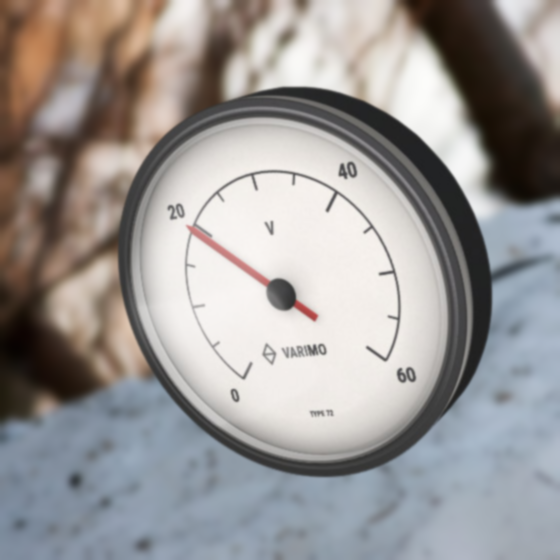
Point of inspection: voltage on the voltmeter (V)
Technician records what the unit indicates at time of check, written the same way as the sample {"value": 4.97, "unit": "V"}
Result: {"value": 20, "unit": "V"}
